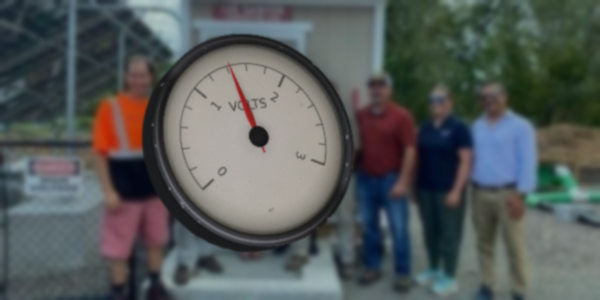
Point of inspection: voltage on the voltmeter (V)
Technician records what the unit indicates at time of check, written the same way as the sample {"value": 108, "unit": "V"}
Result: {"value": 1.4, "unit": "V"}
